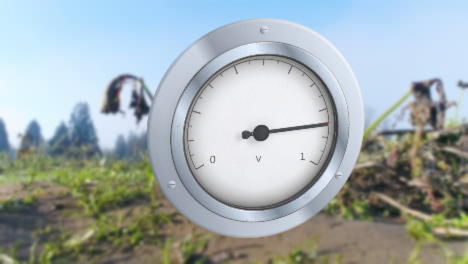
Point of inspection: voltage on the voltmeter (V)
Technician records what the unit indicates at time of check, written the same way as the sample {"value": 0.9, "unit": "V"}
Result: {"value": 0.85, "unit": "V"}
